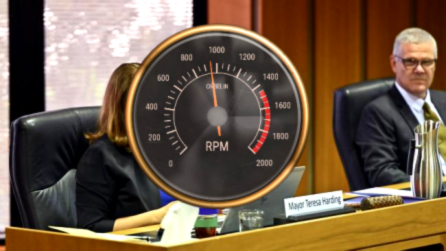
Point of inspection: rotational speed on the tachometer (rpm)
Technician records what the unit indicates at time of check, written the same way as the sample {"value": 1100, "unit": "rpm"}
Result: {"value": 950, "unit": "rpm"}
